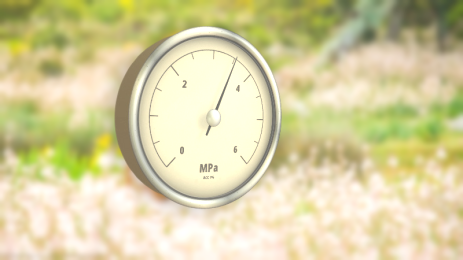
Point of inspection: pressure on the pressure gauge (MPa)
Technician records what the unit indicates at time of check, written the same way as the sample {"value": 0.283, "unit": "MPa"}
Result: {"value": 3.5, "unit": "MPa"}
